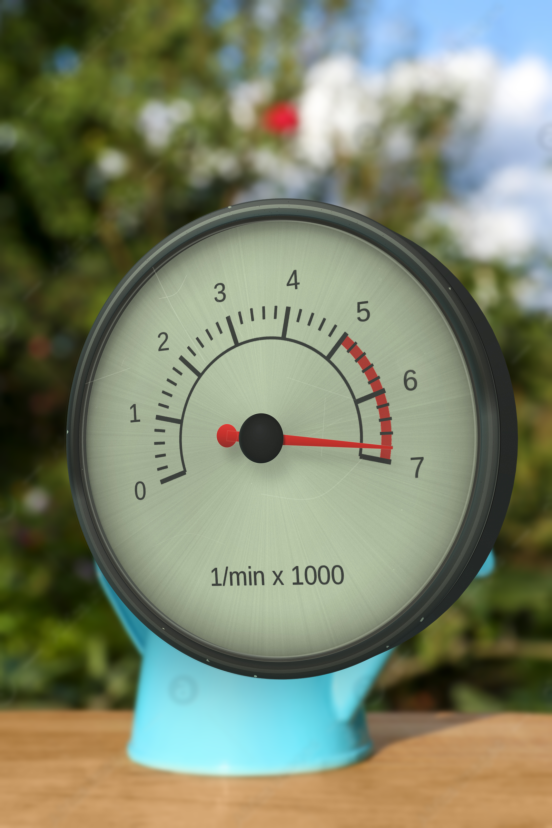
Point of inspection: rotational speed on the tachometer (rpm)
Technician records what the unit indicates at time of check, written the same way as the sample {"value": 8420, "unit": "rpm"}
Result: {"value": 6800, "unit": "rpm"}
